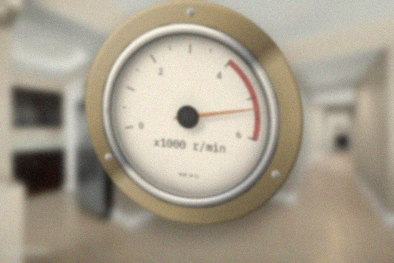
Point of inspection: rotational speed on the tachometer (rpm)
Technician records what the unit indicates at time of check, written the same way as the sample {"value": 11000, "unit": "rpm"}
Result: {"value": 5250, "unit": "rpm"}
